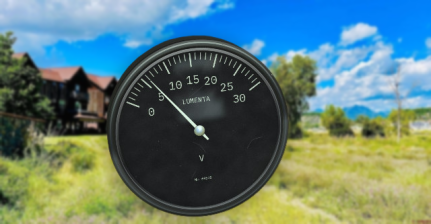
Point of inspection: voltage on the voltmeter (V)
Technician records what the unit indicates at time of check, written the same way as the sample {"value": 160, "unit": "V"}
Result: {"value": 6, "unit": "V"}
